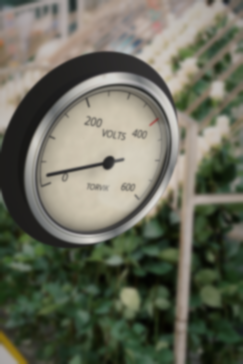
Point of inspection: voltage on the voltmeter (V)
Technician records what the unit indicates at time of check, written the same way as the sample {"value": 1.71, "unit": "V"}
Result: {"value": 25, "unit": "V"}
